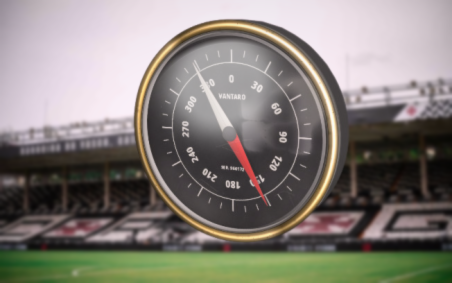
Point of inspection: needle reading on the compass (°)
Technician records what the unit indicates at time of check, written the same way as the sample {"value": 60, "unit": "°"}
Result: {"value": 150, "unit": "°"}
